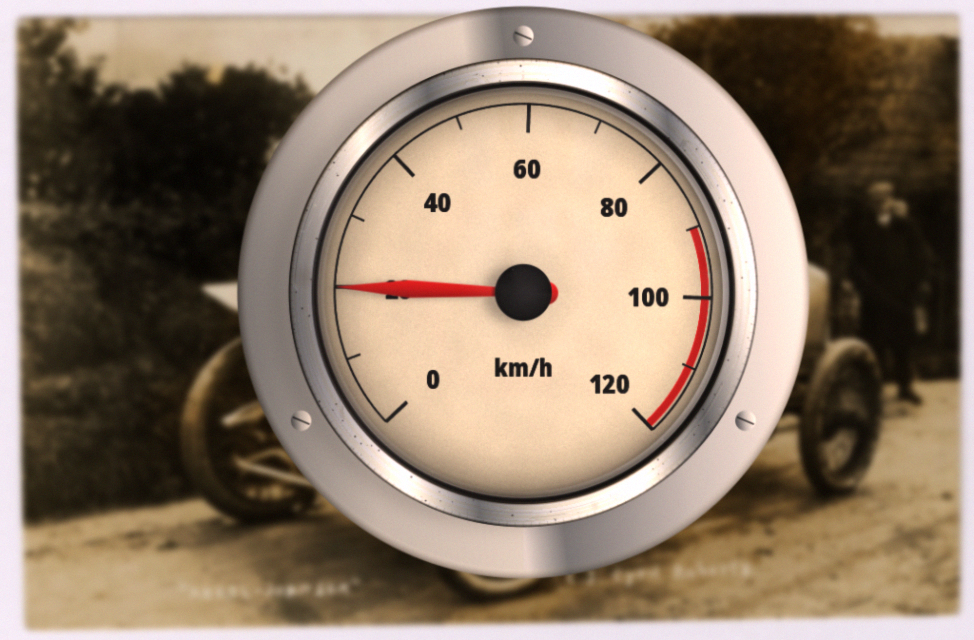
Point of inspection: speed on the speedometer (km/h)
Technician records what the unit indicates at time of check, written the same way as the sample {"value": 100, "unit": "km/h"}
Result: {"value": 20, "unit": "km/h"}
